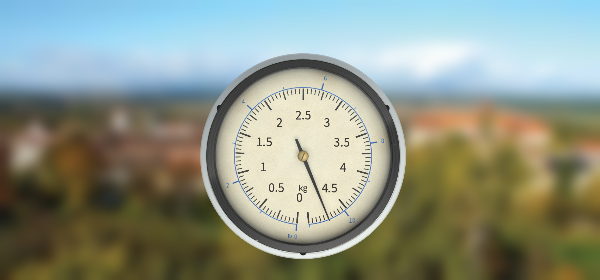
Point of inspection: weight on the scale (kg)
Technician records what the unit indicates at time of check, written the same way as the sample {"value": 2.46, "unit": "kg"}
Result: {"value": 4.75, "unit": "kg"}
